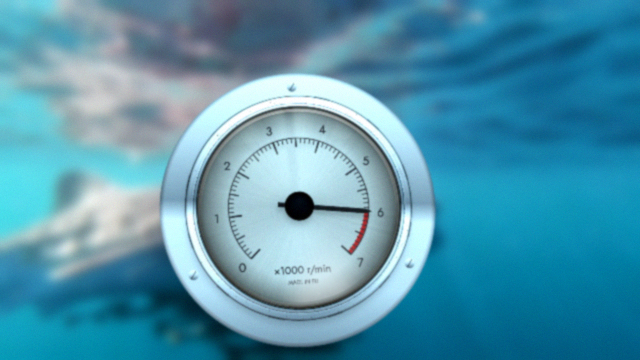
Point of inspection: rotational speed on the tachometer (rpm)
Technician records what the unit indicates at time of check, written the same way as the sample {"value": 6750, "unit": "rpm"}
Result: {"value": 6000, "unit": "rpm"}
